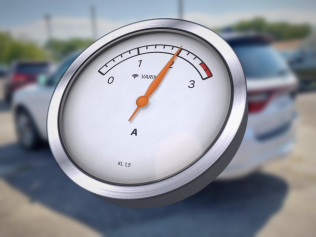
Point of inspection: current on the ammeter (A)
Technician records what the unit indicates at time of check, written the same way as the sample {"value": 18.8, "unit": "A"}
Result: {"value": 2, "unit": "A"}
